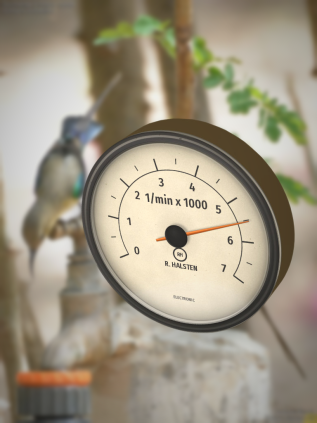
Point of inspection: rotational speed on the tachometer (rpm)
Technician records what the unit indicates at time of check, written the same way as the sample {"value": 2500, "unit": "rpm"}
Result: {"value": 5500, "unit": "rpm"}
